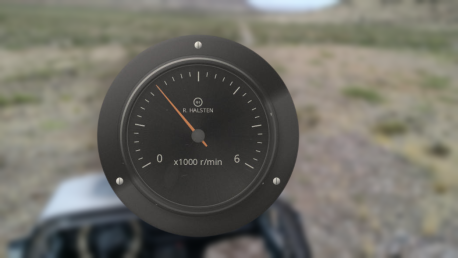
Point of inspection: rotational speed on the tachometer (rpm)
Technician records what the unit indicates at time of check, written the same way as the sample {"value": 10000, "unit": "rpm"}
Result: {"value": 2000, "unit": "rpm"}
